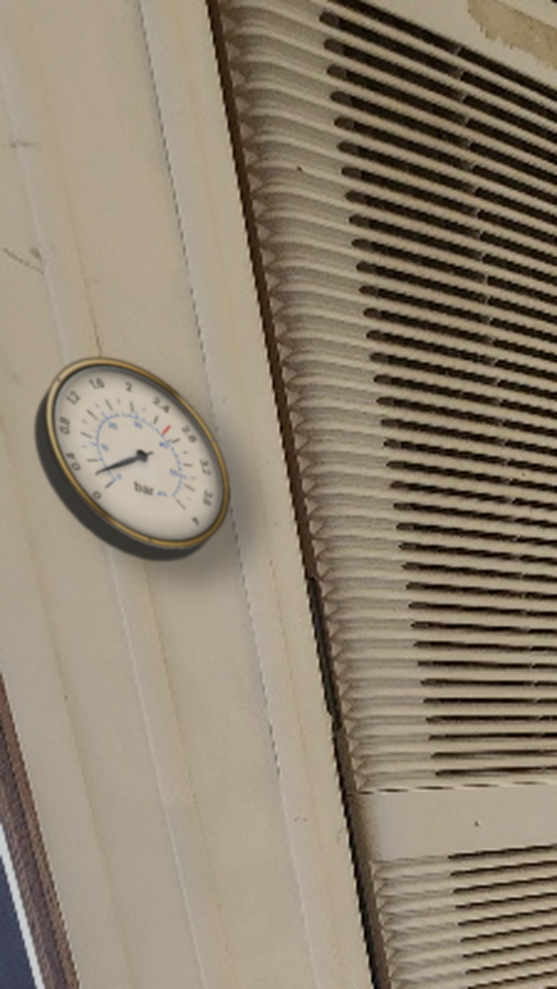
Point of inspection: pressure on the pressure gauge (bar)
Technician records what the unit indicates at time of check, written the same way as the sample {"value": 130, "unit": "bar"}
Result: {"value": 0.2, "unit": "bar"}
